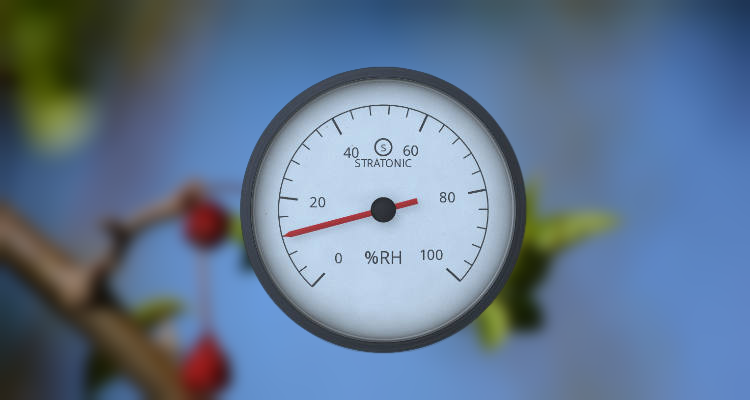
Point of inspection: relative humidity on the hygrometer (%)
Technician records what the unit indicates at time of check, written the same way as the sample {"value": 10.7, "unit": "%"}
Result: {"value": 12, "unit": "%"}
